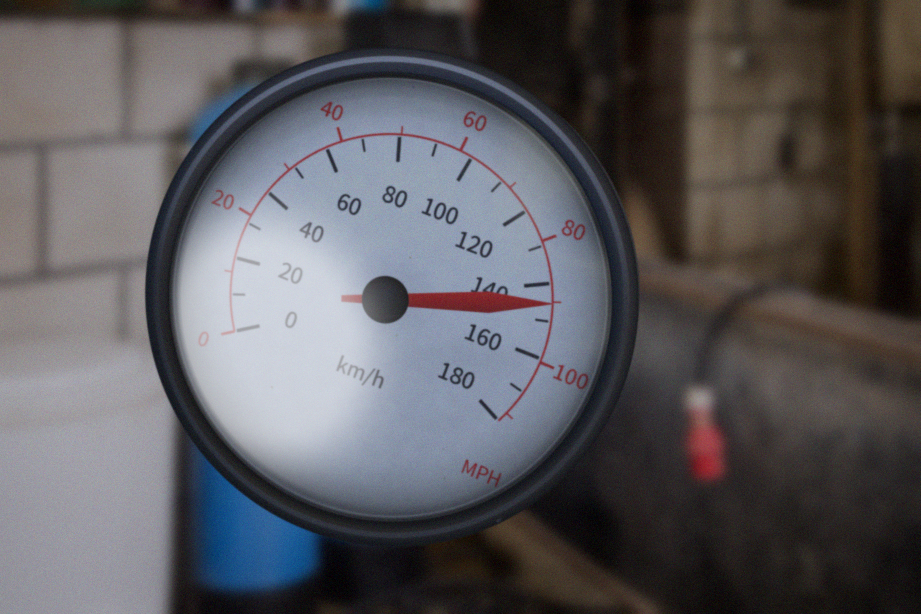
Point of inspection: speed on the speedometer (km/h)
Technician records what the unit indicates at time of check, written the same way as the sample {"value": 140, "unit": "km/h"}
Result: {"value": 145, "unit": "km/h"}
